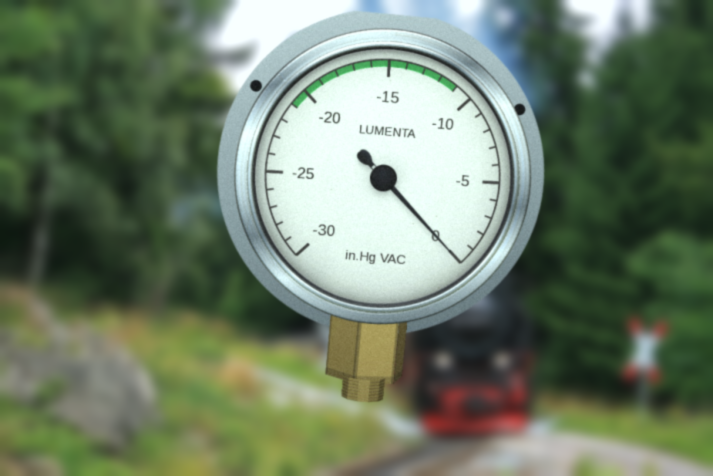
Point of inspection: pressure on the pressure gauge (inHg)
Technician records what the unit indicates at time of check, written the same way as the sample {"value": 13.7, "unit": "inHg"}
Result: {"value": 0, "unit": "inHg"}
